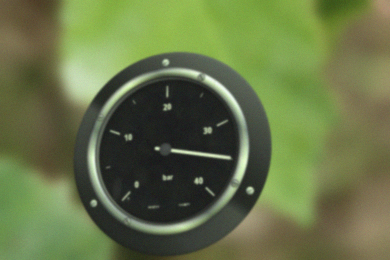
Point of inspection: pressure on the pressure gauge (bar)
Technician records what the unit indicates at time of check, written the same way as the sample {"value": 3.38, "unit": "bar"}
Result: {"value": 35, "unit": "bar"}
